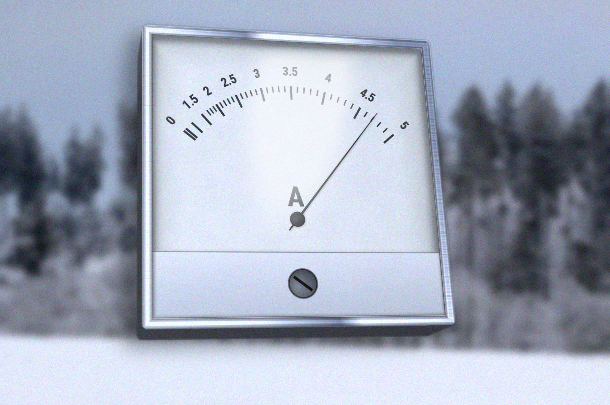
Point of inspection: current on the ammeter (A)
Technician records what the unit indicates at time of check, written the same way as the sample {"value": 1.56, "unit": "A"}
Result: {"value": 4.7, "unit": "A"}
